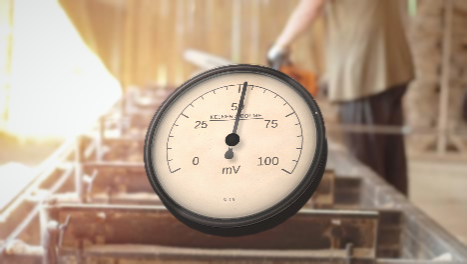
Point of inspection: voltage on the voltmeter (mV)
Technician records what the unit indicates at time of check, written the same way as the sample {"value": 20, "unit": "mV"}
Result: {"value": 52.5, "unit": "mV"}
